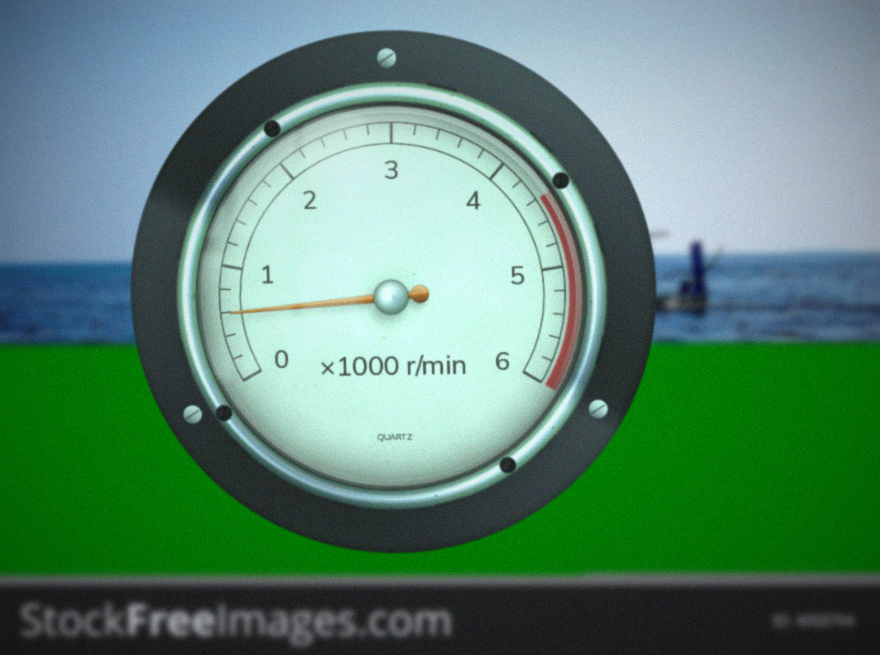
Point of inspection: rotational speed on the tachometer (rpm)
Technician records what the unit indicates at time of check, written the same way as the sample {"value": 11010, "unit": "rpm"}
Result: {"value": 600, "unit": "rpm"}
